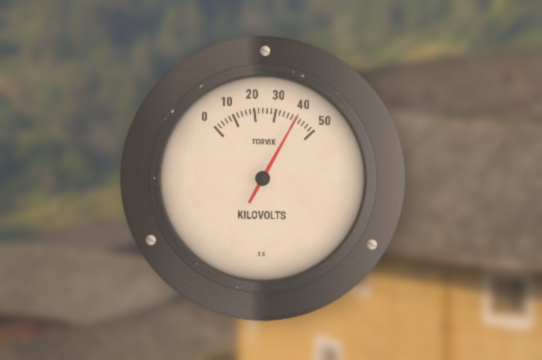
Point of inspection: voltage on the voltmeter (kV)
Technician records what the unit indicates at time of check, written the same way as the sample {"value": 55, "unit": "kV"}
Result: {"value": 40, "unit": "kV"}
